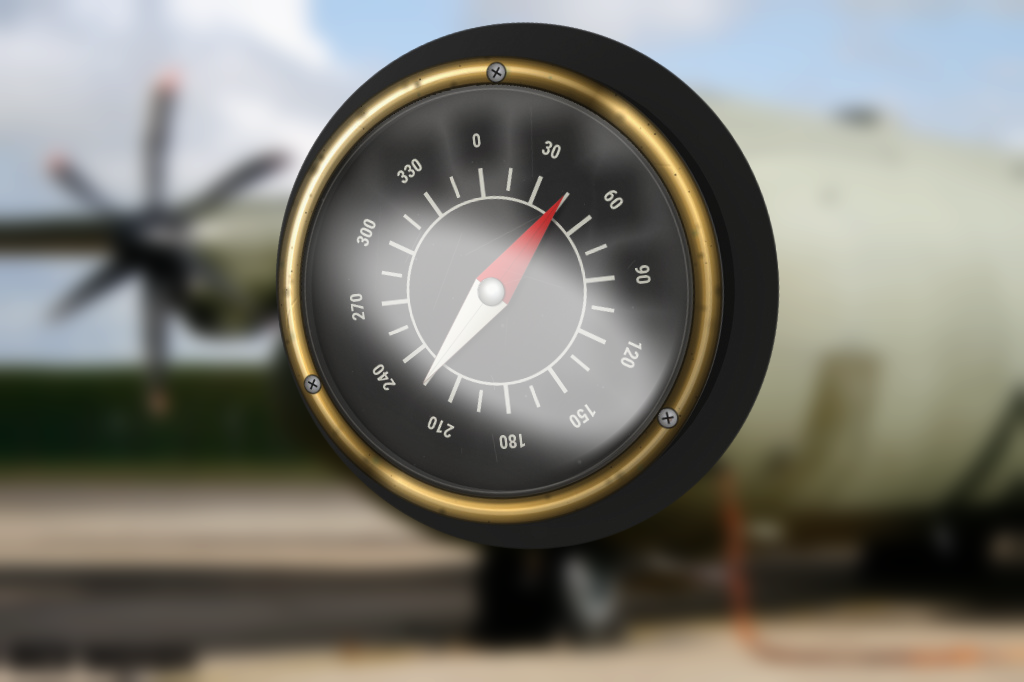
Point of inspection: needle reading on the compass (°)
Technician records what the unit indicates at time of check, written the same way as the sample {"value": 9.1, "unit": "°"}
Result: {"value": 45, "unit": "°"}
